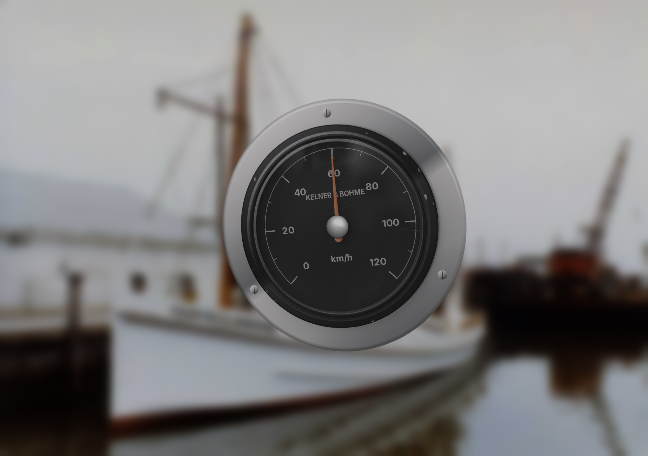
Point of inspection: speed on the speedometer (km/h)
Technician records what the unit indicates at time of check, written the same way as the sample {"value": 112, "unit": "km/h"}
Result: {"value": 60, "unit": "km/h"}
